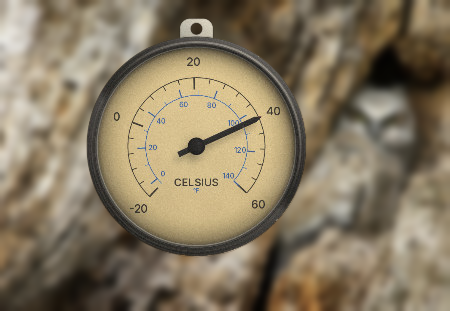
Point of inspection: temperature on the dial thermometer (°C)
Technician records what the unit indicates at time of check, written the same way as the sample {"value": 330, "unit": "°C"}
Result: {"value": 40, "unit": "°C"}
